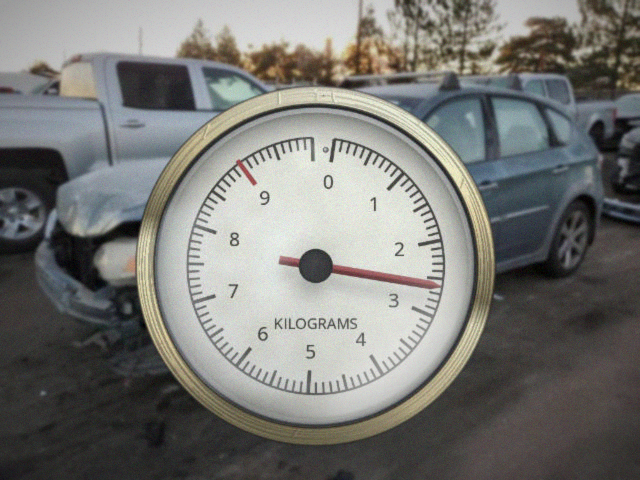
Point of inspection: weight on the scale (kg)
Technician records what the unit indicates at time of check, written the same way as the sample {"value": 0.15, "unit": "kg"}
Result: {"value": 2.6, "unit": "kg"}
